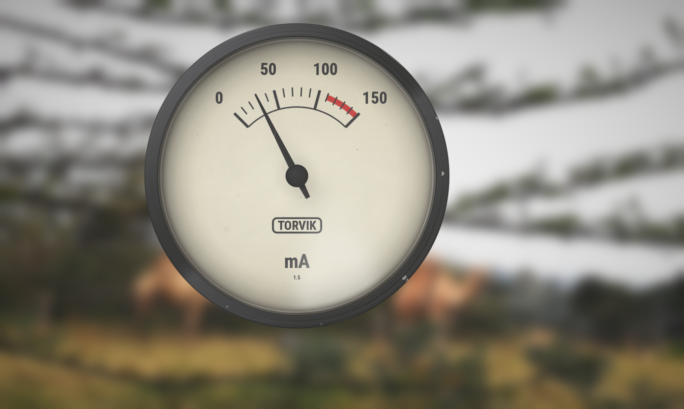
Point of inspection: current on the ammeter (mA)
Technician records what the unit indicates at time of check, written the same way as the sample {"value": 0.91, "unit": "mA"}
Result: {"value": 30, "unit": "mA"}
